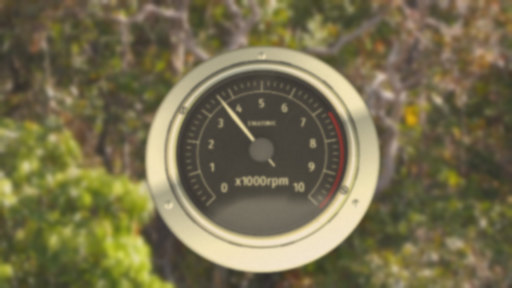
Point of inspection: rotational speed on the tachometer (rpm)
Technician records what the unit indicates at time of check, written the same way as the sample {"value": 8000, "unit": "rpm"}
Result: {"value": 3600, "unit": "rpm"}
